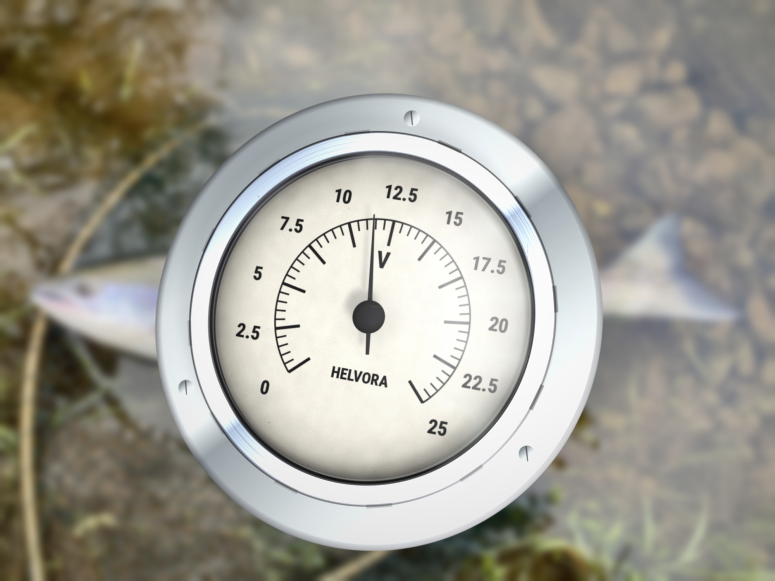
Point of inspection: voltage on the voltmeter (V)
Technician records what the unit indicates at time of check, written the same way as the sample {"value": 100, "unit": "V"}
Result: {"value": 11.5, "unit": "V"}
